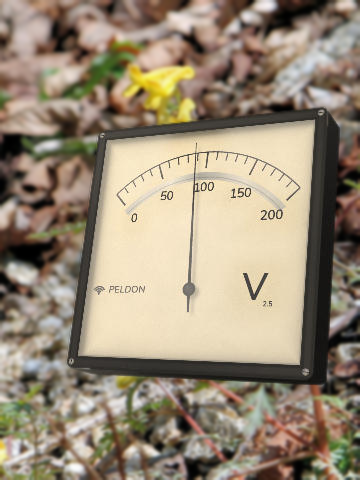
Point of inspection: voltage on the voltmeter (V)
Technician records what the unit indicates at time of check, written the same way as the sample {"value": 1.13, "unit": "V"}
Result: {"value": 90, "unit": "V"}
